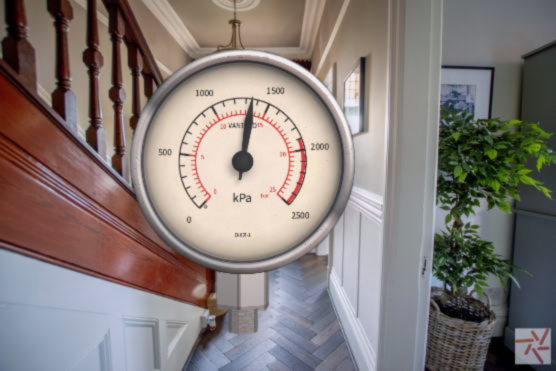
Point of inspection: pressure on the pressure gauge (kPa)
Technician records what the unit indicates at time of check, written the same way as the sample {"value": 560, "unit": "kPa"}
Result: {"value": 1350, "unit": "kPa"}
